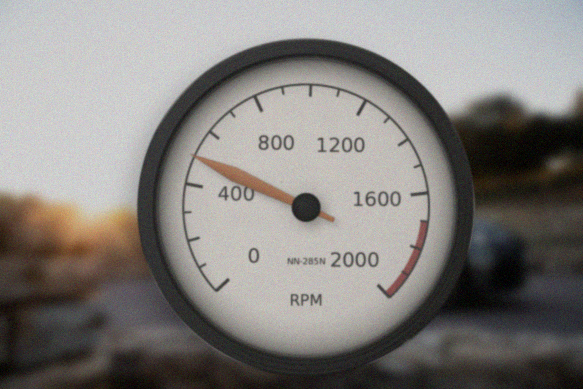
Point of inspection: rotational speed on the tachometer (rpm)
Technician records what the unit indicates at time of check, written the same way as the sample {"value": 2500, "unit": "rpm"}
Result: {"value": 500, "unit": "rpm"}
